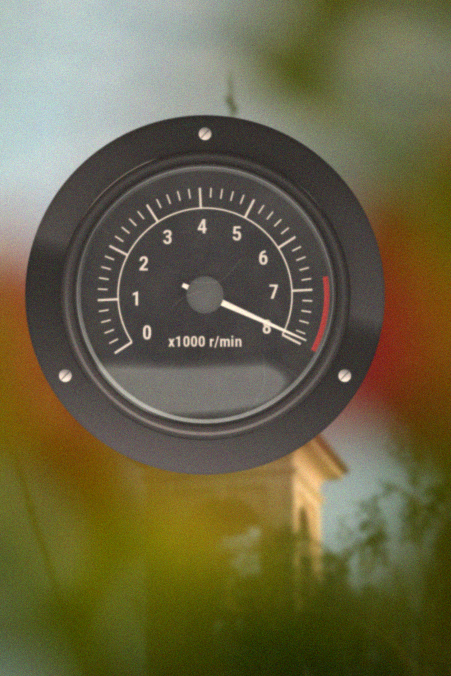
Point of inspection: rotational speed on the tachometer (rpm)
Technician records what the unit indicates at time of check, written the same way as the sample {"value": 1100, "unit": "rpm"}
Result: {"value": 7900, "unit": "rpm"}
